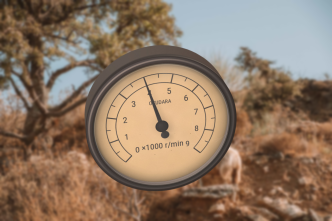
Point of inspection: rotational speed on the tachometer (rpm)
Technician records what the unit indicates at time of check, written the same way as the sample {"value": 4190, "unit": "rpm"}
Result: {"value": 4000, "unit": "rpm"}
